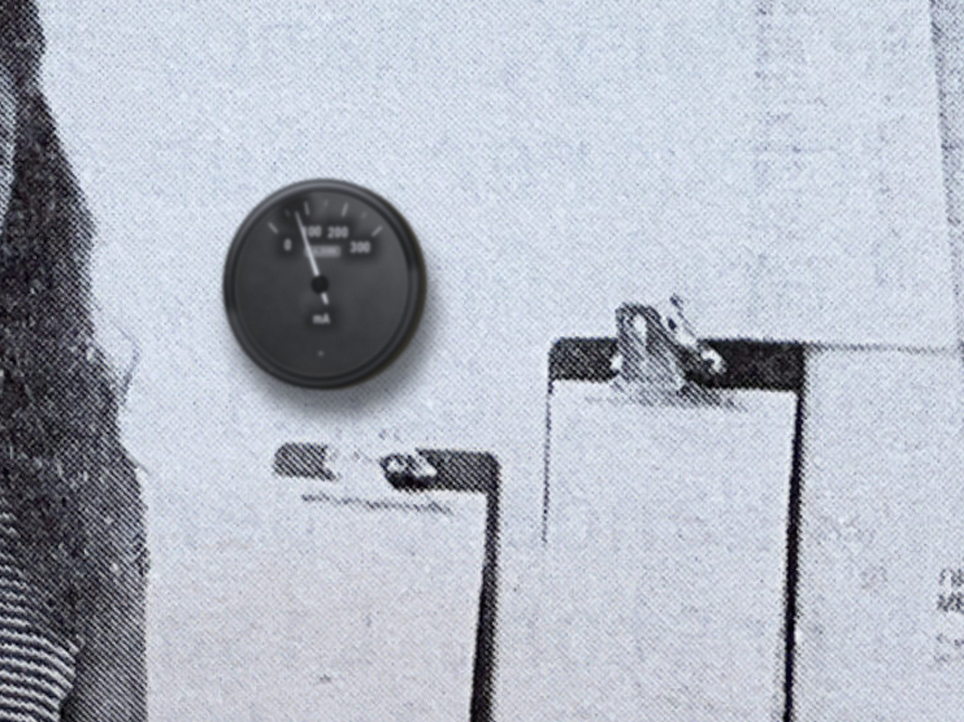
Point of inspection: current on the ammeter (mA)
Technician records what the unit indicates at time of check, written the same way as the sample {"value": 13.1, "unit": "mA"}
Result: {"value": 75, "unit": "mA"}
